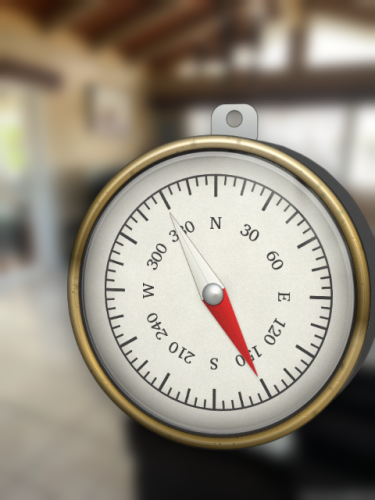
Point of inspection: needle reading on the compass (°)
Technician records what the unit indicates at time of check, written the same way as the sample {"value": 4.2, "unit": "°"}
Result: {"value": 150, "unit": "°"}
